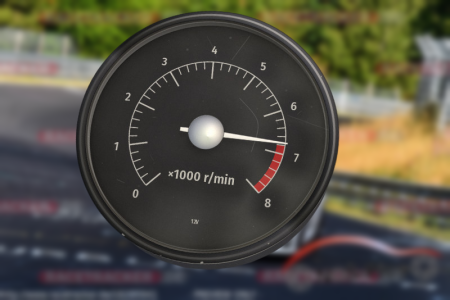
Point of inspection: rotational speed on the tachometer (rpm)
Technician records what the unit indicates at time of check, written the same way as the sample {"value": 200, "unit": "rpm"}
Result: {"value": 6800, "unit": "rpm"}
